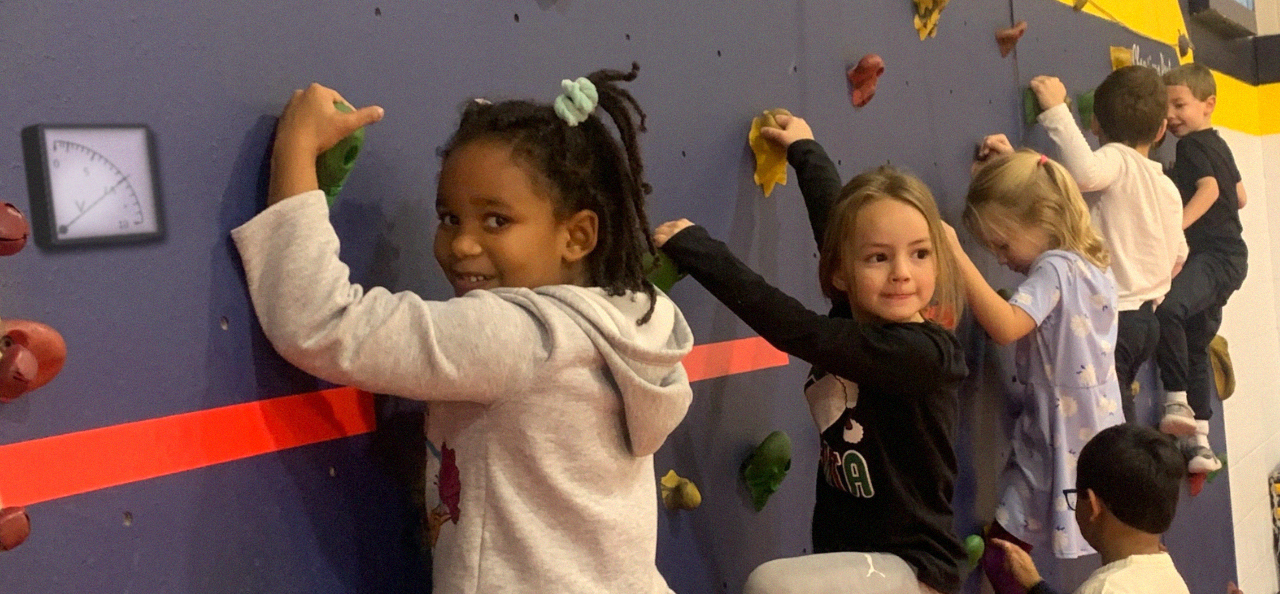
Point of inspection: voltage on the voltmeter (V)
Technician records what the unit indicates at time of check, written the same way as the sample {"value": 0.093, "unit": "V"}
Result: {"value": 7.5, "unit": "V"}
